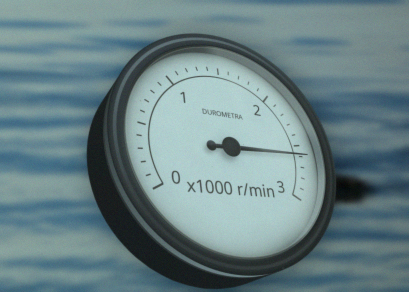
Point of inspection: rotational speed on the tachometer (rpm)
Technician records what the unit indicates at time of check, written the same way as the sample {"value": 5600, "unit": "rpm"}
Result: {"value": 2600, "unit": "rpm"}
